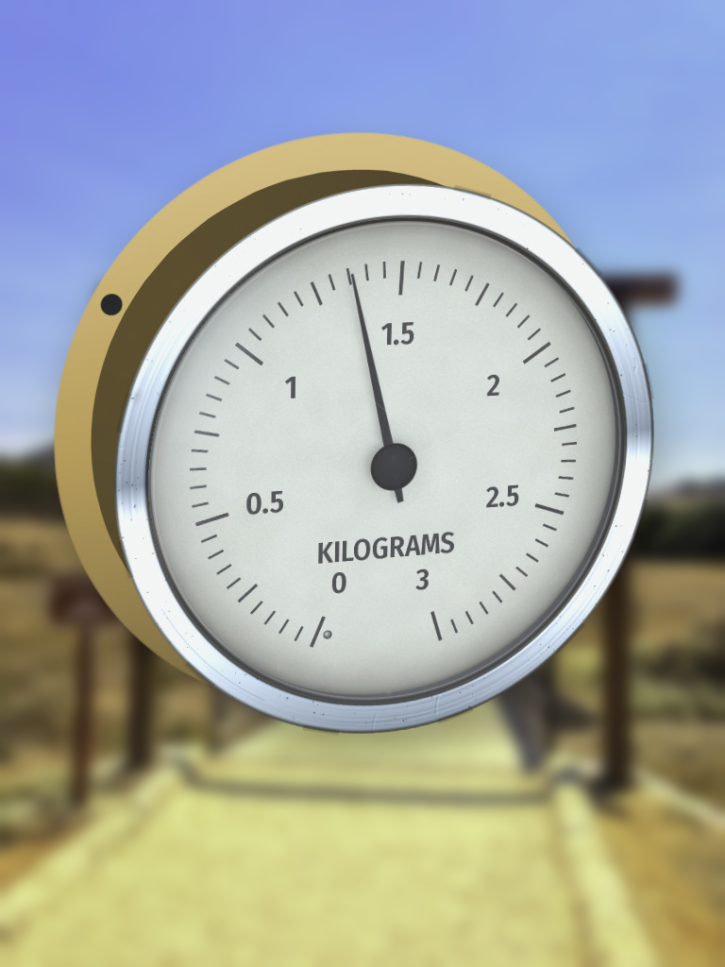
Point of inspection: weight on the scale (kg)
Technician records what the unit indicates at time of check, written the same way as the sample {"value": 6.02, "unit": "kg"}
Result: {"value": 1.35, "unit": "kg"}
